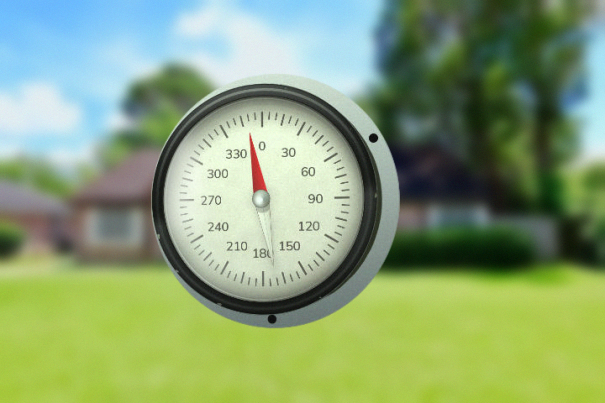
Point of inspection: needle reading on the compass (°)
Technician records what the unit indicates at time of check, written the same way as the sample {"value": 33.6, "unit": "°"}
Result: {"value": 350, "unit": "°"}
